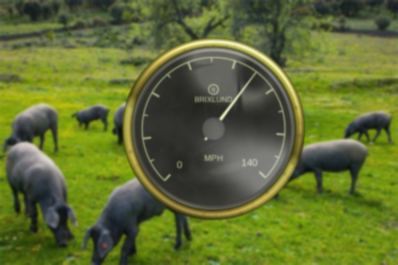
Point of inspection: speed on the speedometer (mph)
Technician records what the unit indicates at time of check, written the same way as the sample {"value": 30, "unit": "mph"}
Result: {"value": 90, "unit": "mph"}
